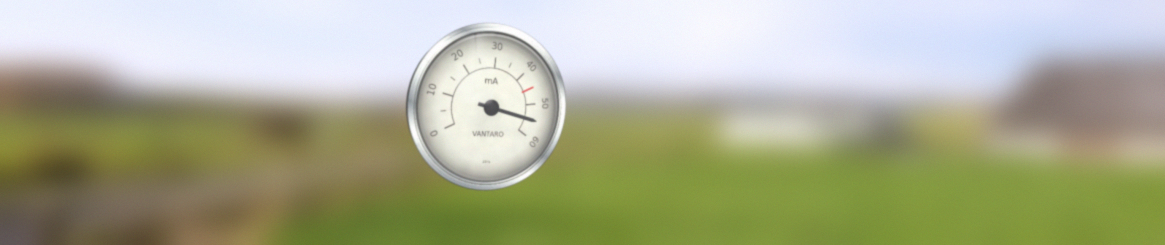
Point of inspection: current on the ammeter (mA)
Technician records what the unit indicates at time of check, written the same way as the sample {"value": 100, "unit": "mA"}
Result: {"value": 55, "unit": "mA"}
